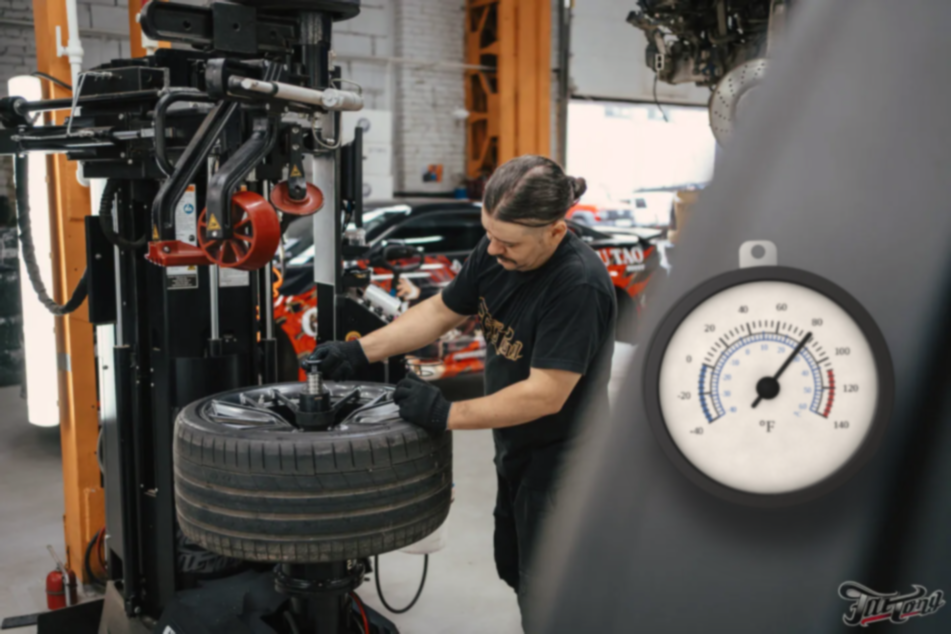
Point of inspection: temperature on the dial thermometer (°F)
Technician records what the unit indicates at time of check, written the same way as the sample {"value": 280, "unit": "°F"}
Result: {"value": 80, "unit": "°F"}
